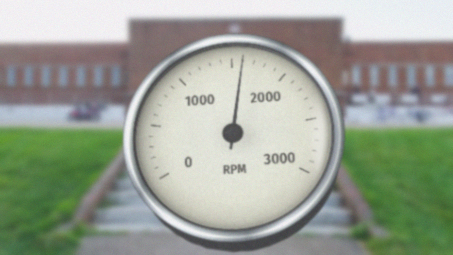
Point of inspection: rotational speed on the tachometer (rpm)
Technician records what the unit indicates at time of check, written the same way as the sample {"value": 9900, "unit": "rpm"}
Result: {"value": 1600, "unit": "rpm"}
